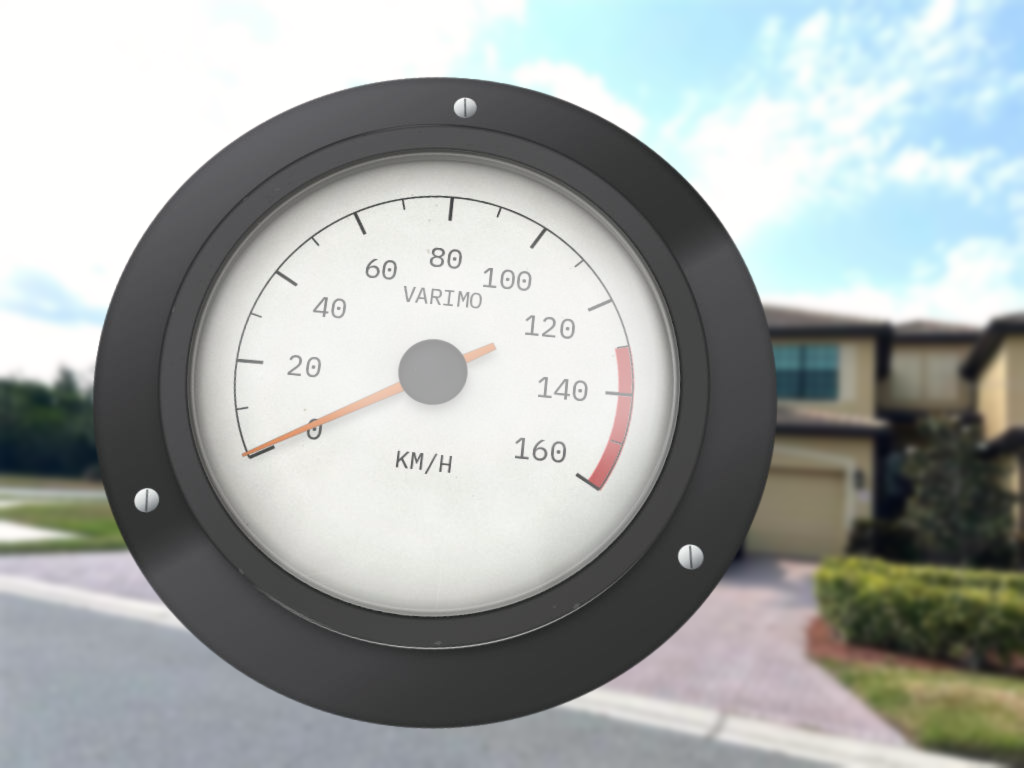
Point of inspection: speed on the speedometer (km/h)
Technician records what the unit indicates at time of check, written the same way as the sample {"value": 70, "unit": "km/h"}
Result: {"value": 0, "unit": "km/h"}
